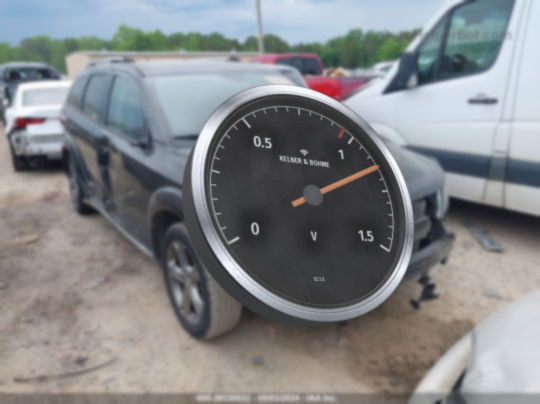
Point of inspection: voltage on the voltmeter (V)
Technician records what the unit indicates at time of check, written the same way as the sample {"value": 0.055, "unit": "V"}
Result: {"value": 1.15, "unit": "V"}
